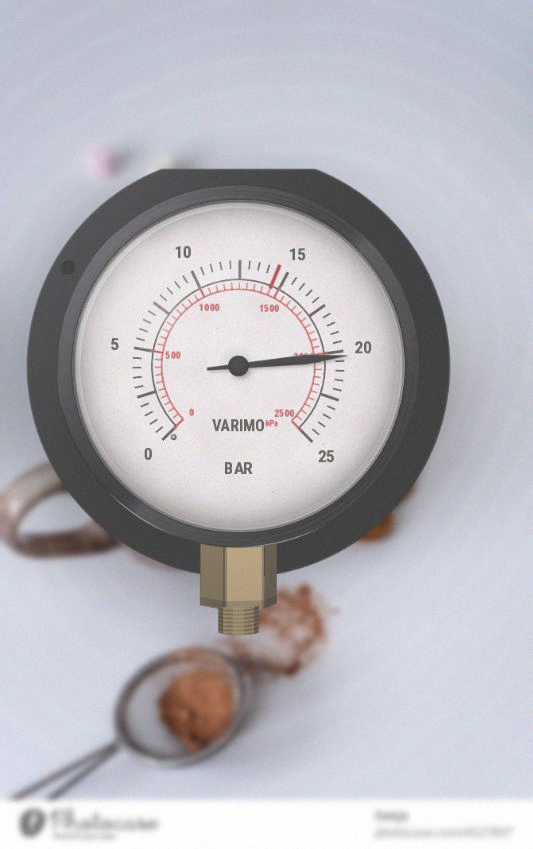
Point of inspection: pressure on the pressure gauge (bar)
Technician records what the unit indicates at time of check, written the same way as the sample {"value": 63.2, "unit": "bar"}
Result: {"value": 20.25, "unit": "bar"}
